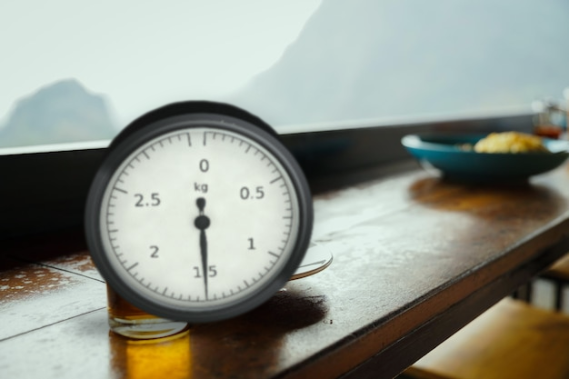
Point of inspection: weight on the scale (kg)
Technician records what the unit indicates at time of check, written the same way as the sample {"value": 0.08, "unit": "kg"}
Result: {"value": 1.5, "unit": "kg"}
